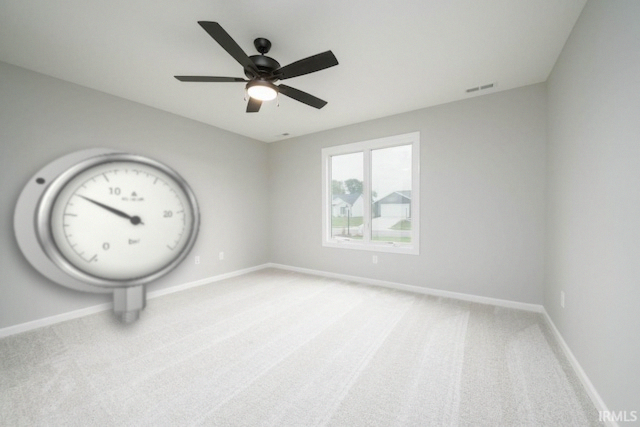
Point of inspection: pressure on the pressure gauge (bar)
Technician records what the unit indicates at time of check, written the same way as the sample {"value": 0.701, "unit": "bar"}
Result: {"value": 7, "unit": "bar"}
